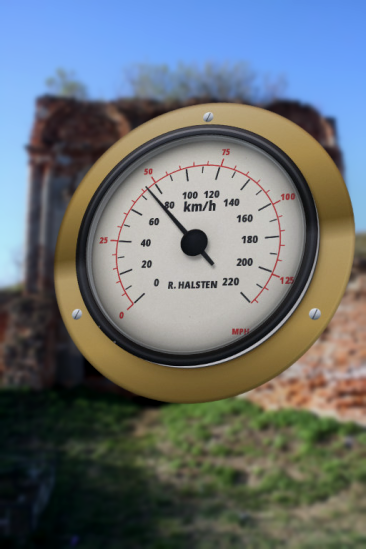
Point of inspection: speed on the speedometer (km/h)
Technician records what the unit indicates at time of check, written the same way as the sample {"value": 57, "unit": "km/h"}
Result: {"value": 75, "unit": "km/h"}
